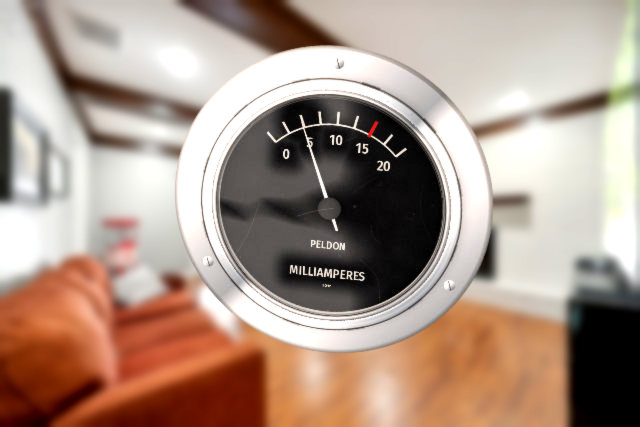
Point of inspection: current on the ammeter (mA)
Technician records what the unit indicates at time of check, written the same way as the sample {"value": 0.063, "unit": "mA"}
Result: {"value": 5, "unit": "mA"}
